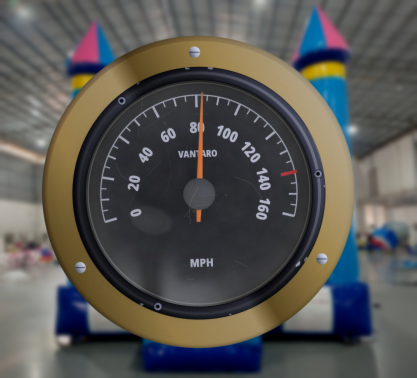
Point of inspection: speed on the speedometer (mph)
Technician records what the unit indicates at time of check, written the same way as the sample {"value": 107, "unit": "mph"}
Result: {"value": 82.5, "unit": "mph"}
